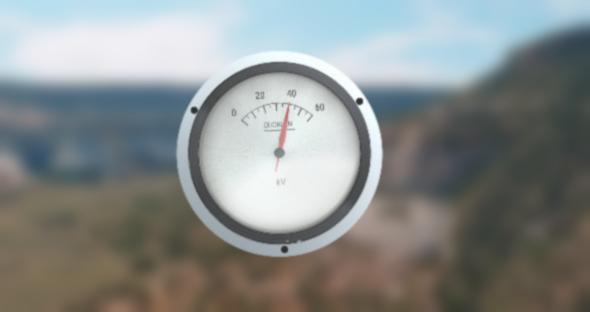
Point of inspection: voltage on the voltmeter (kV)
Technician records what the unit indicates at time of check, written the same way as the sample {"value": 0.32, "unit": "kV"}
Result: {"value": 40, "unit": "kV"}
